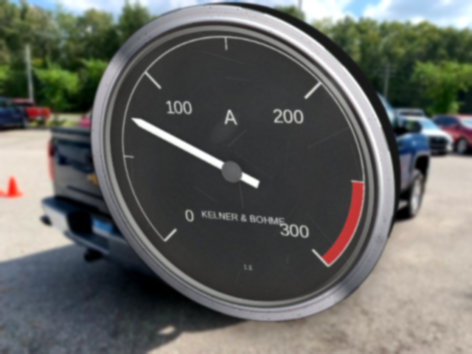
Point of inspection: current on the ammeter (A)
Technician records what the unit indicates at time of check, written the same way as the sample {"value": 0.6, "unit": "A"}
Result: {"value": 75, "unit": "A"}
